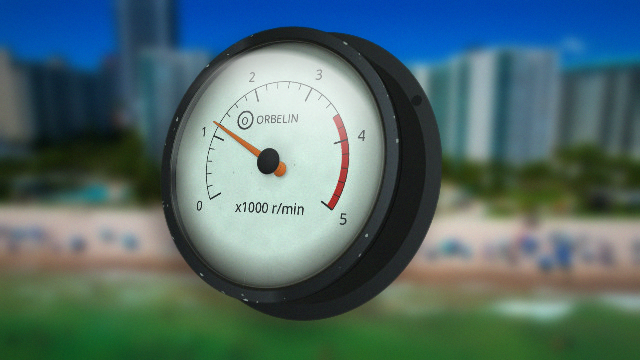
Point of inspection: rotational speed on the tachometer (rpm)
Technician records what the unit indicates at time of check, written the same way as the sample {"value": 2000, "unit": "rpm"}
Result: {"value": 1200, "unit": "rpm"}
